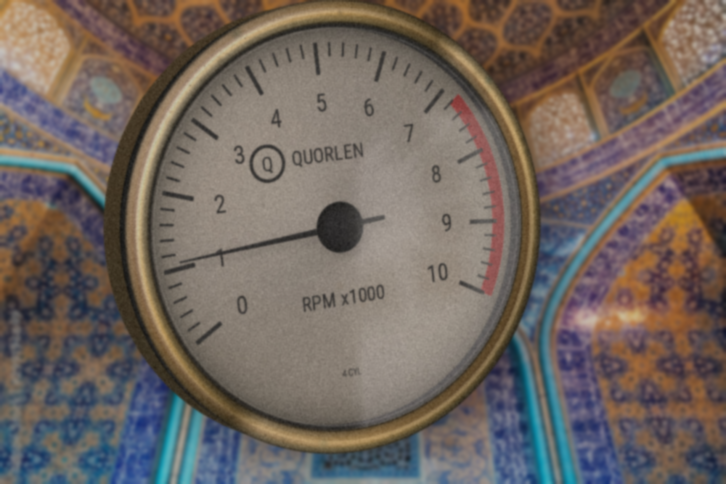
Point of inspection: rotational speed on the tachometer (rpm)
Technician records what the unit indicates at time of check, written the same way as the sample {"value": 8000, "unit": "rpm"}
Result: {"value": 1100, "unit": "rpm"}
